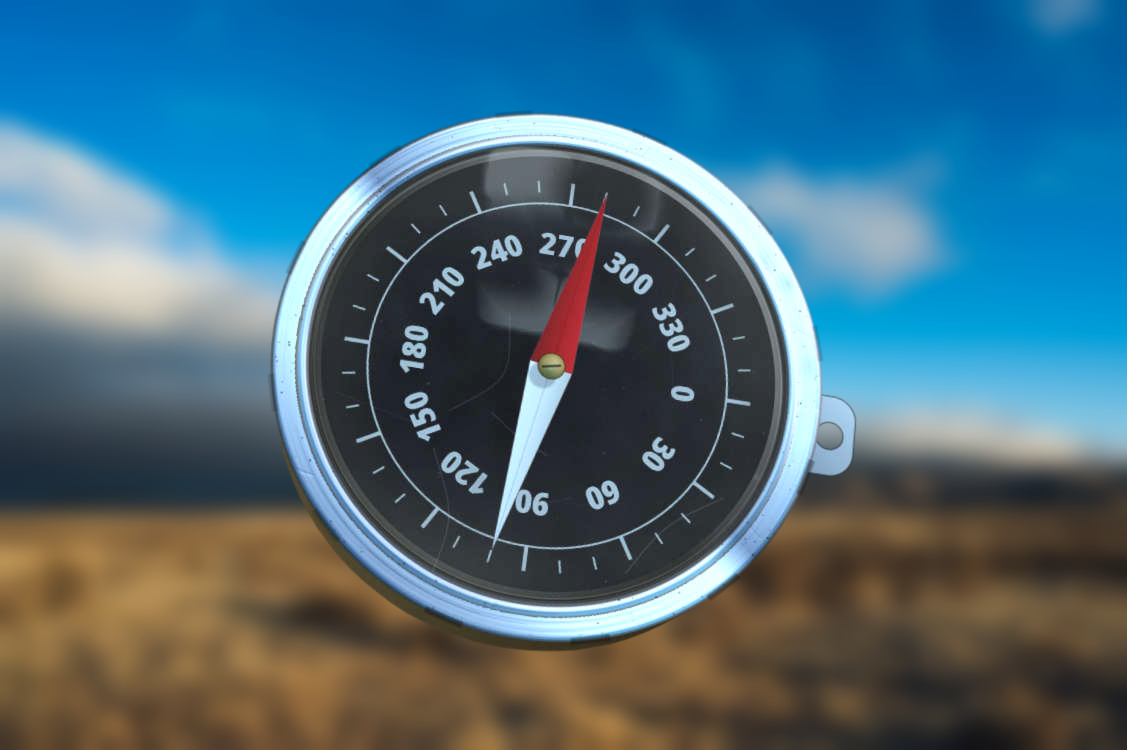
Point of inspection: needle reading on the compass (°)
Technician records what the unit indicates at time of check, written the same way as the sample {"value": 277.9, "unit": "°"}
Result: {"value": 280, "unit": "°"}
